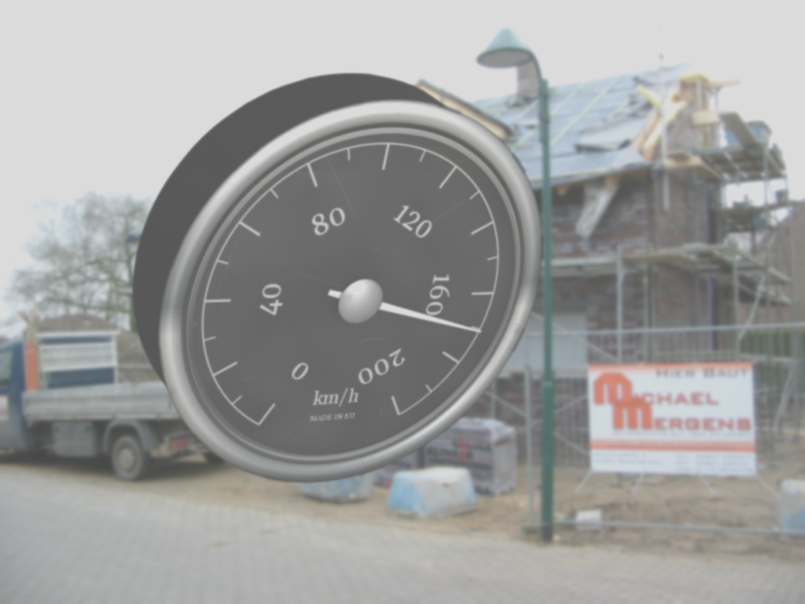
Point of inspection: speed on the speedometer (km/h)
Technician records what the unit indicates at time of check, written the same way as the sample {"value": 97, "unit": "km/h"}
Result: {"value": 170, "unit": "km/h"}
